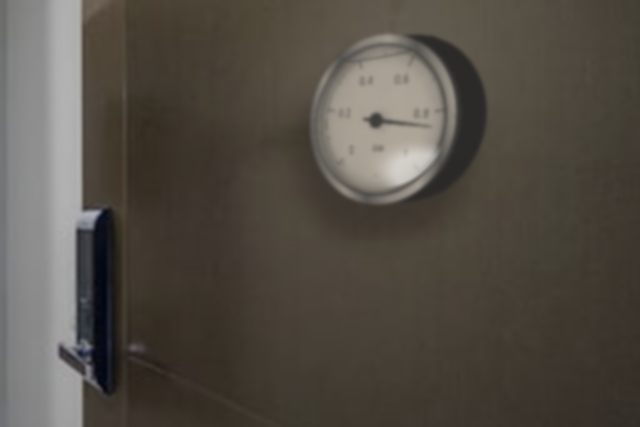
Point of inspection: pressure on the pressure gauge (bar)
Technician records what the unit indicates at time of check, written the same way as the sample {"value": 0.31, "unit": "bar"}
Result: {"value": 0.85, "unit": "bar"}
